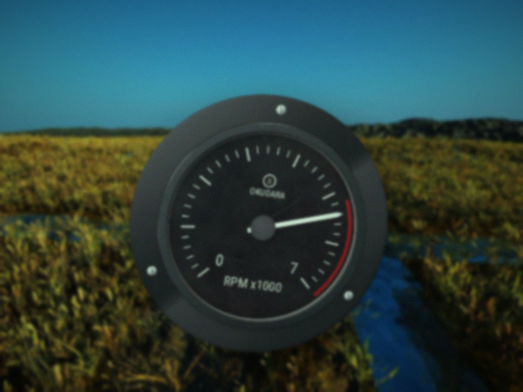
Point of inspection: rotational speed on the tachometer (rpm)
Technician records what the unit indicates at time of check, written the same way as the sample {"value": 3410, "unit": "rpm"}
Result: {"value": 5400, "unit": "rpm"}
